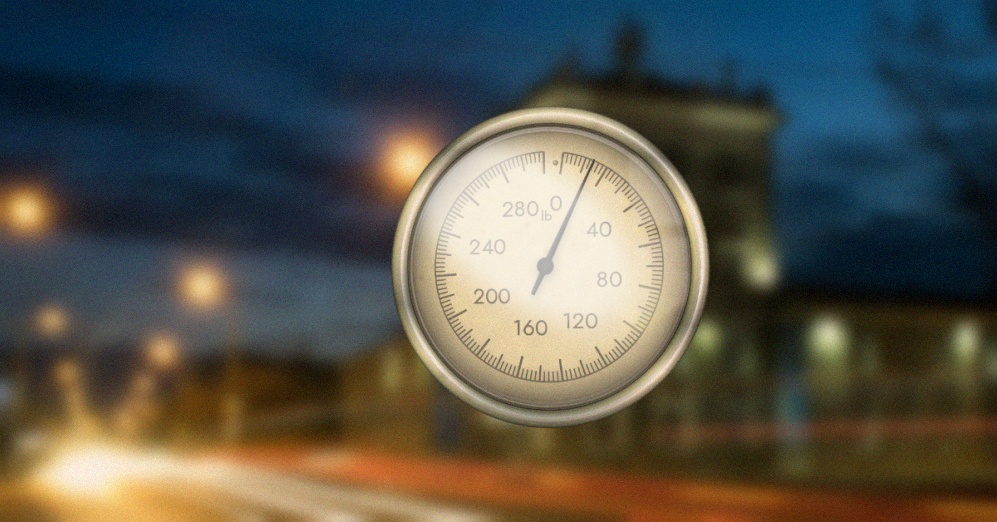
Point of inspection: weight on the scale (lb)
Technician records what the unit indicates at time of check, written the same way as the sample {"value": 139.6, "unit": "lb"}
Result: {"value": 14, "unit": "lb"}
